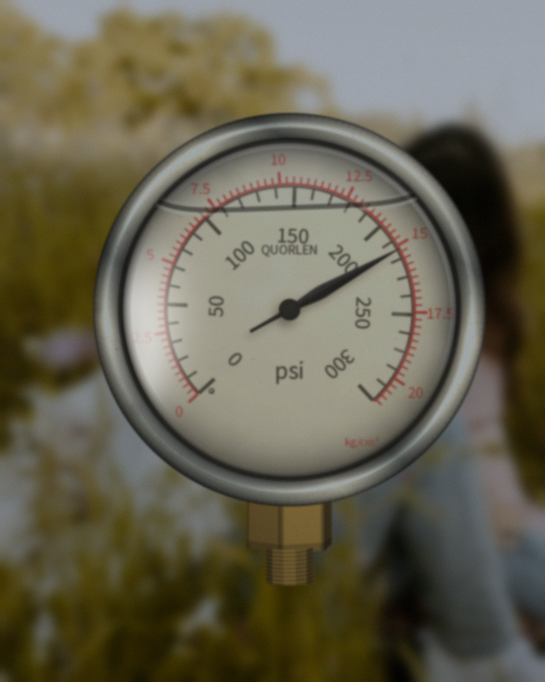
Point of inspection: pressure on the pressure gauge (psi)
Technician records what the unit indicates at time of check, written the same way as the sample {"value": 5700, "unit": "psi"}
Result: {"value": 215, "unit": "psi"}
